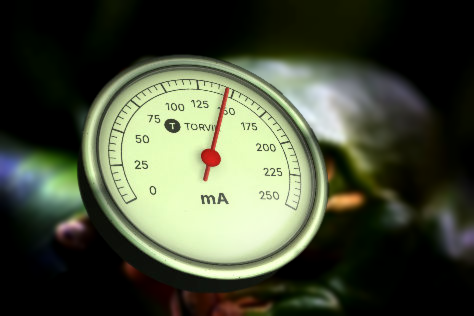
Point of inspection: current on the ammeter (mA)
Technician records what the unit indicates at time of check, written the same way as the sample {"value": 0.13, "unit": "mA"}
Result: {"value": 145, "unit": "mA"}
